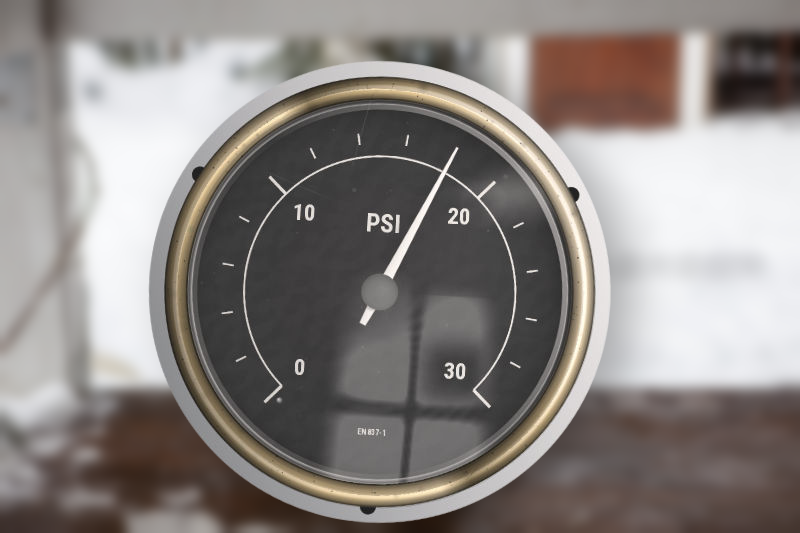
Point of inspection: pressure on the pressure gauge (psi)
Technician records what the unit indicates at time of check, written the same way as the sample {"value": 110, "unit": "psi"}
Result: {"value": 18, "unit": "psi"}
